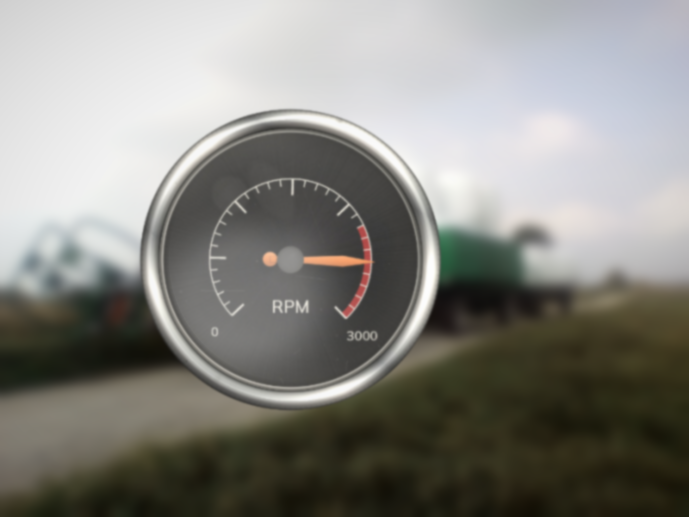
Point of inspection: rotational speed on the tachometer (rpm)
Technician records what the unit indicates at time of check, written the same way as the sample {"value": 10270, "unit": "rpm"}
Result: {"value": 2500, "unit": "rpm"}
